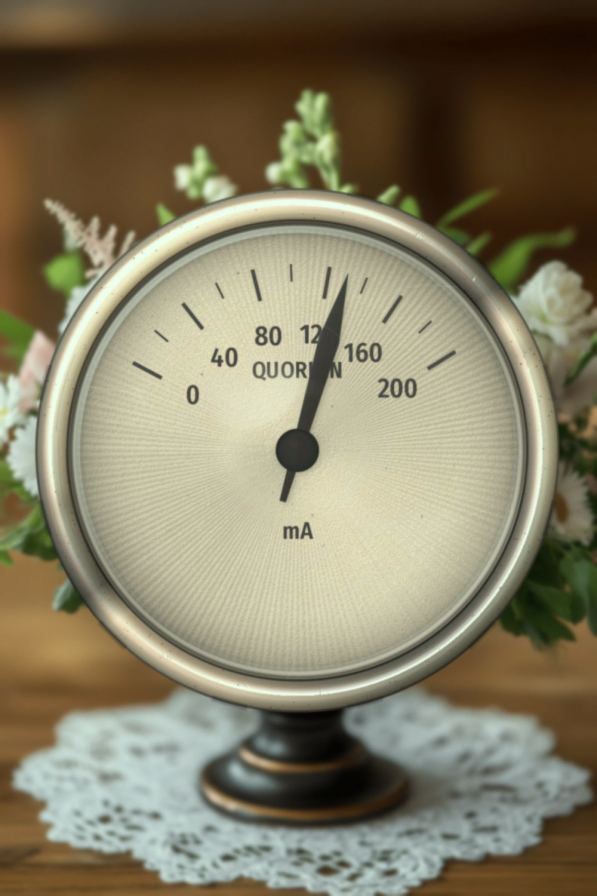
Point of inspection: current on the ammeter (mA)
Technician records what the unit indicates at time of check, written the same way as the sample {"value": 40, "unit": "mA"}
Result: {"value": 130, "unit": "mA"}
